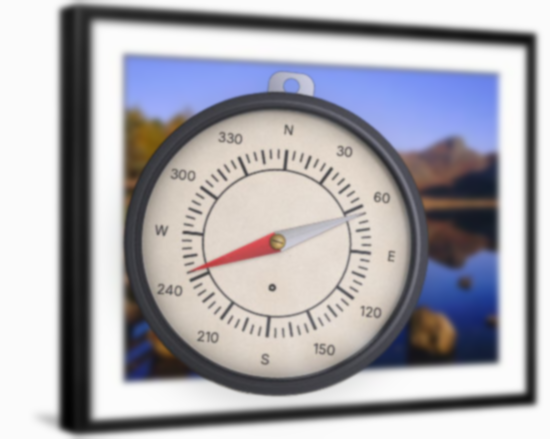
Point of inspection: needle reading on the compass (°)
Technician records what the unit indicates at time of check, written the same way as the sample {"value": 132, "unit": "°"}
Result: {"value": 245, "unit": "°"}
